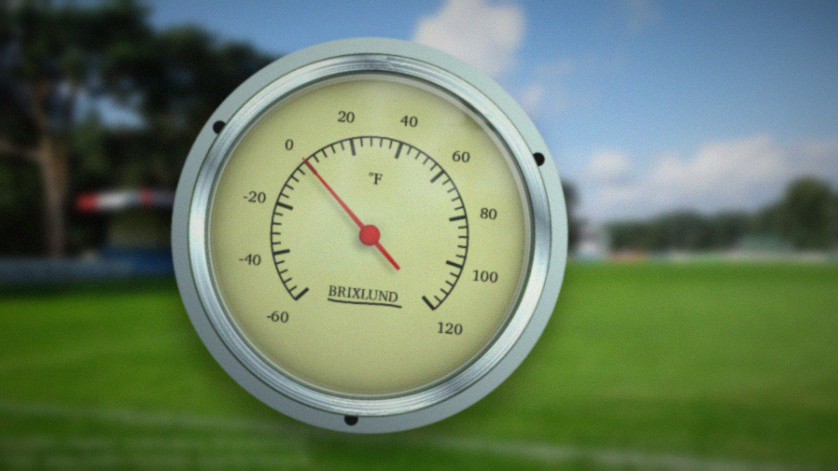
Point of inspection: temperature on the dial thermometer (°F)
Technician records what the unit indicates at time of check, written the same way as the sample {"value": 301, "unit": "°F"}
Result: {"value": 0, "unit": "°F"}
